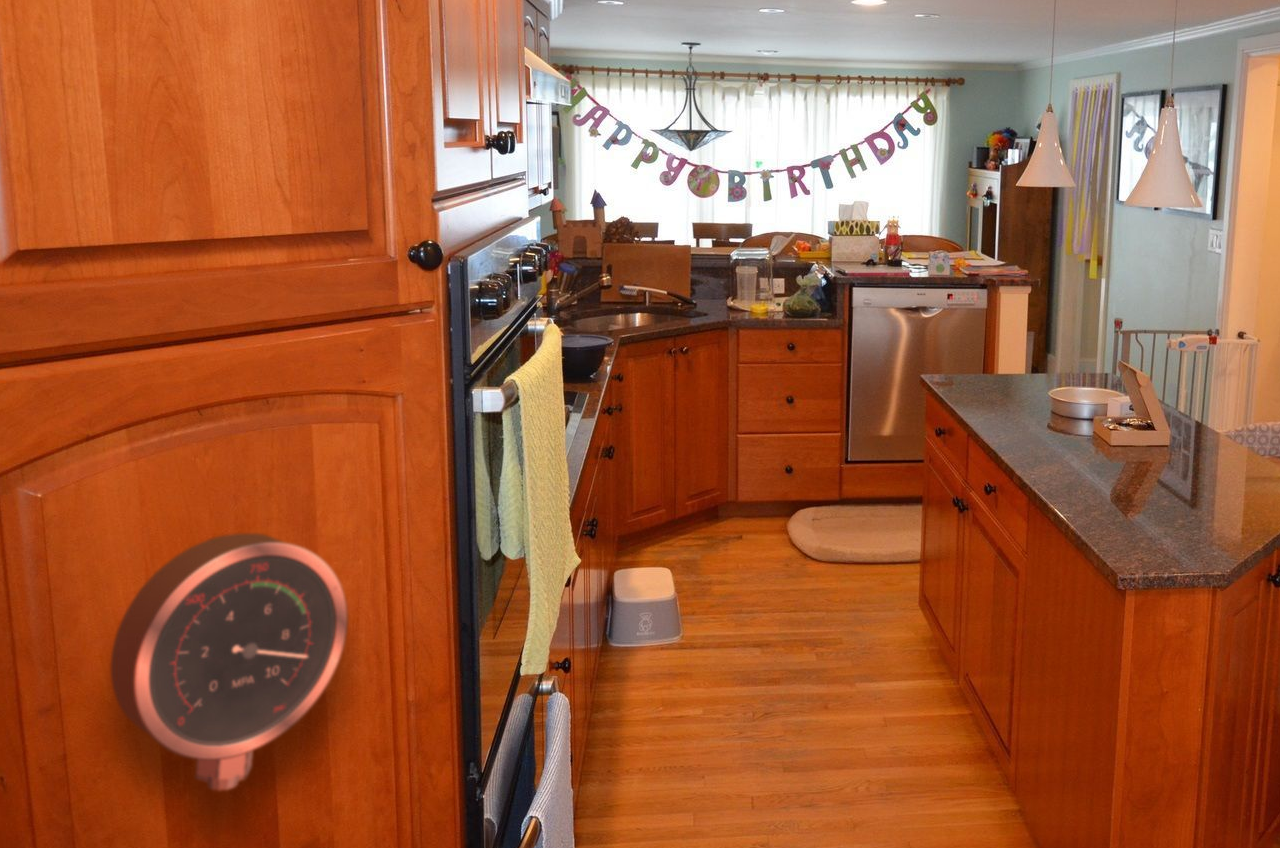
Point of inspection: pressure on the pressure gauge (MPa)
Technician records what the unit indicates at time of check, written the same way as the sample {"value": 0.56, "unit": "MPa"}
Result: {"value": 9, "unit": "MPa"}
